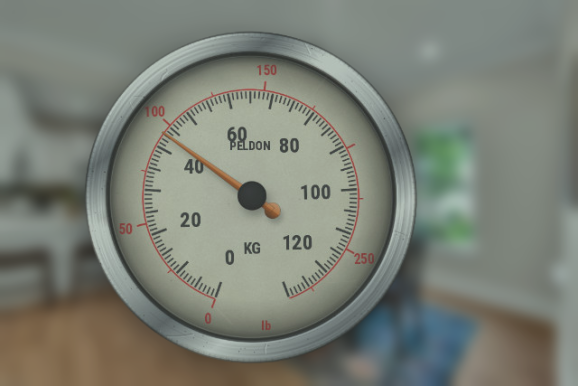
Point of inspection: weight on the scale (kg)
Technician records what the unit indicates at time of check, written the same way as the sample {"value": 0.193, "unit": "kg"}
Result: {"value": 43, "unit": "kg"}
